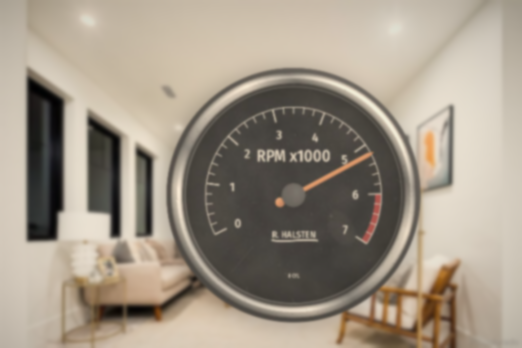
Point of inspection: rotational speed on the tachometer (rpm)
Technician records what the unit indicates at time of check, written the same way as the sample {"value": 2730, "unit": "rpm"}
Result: {"value": 5200, "unit": "rpm"}
